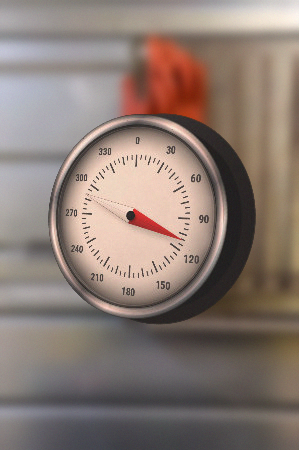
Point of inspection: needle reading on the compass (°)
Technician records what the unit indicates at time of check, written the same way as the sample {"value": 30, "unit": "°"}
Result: {"value": 110, "unit": "°"}
